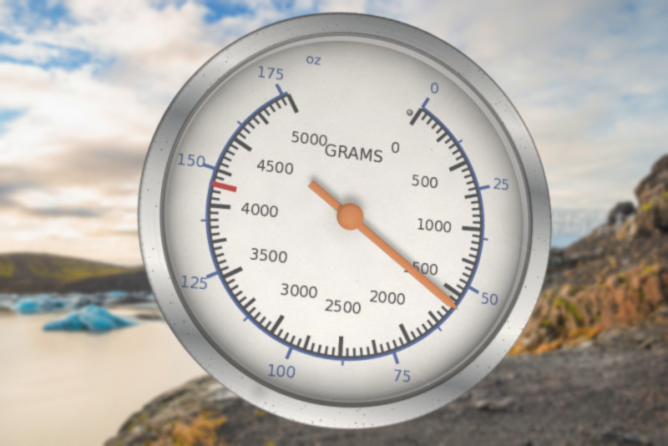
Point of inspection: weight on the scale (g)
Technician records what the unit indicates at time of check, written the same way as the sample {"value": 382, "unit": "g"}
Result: {"value": 1600, "unit": "g"}
